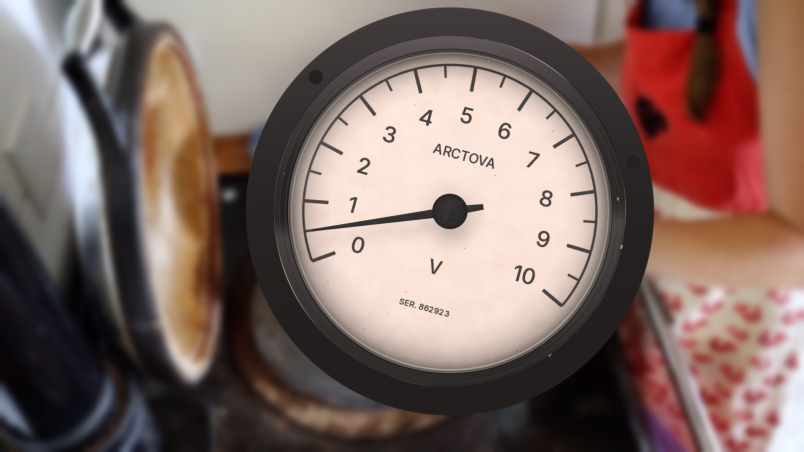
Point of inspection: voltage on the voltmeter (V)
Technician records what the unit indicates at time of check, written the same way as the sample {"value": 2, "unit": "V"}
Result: {"value": 0.5, "unit": "V"}
